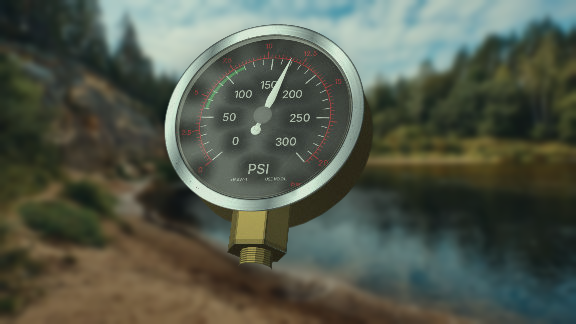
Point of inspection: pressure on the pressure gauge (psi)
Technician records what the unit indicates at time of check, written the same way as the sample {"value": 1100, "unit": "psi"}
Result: {"value": 170, "unit": "psi"}
